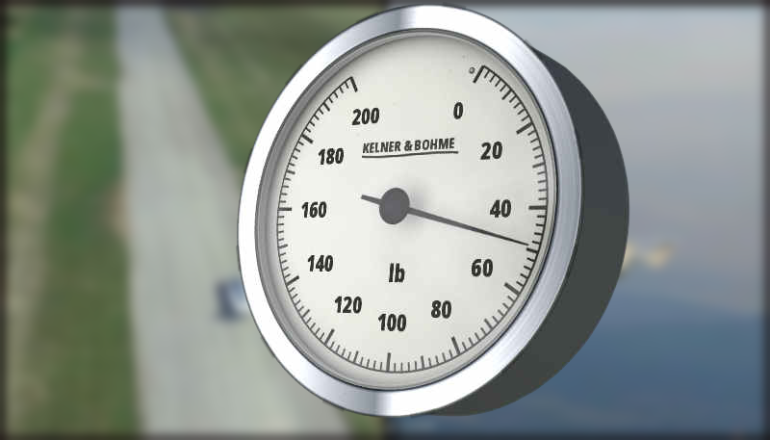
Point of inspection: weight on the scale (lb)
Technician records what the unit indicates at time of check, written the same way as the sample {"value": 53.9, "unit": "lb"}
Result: {"value": 49, "unit": "lb"}
